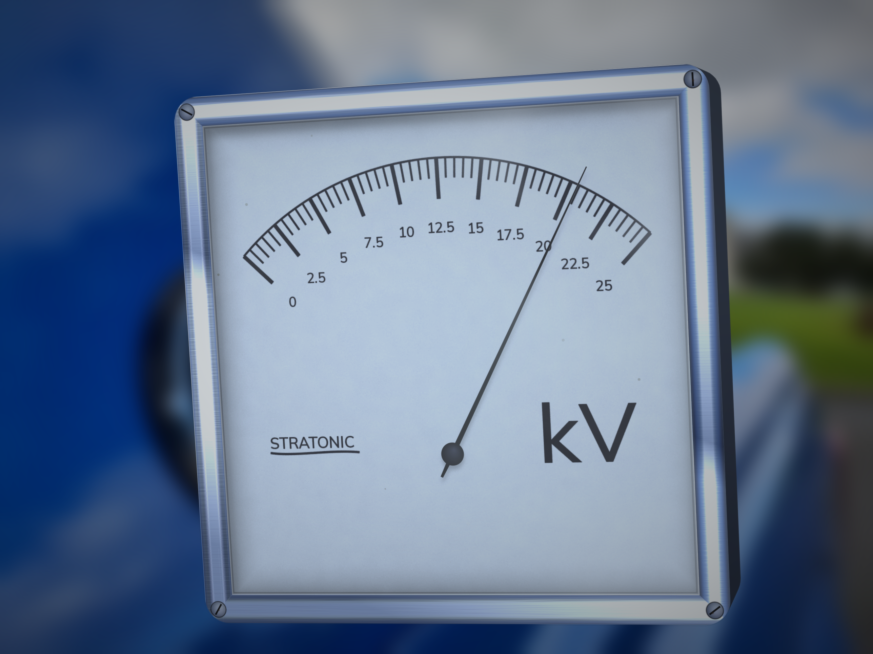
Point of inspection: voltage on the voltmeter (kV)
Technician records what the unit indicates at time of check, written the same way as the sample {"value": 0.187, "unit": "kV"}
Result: {"value": 20.5, "unit": "kV"}
